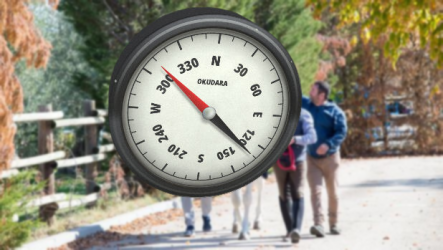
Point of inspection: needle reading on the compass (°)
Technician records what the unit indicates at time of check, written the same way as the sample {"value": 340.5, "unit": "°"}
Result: {"value": 310, "unit": "°"}
